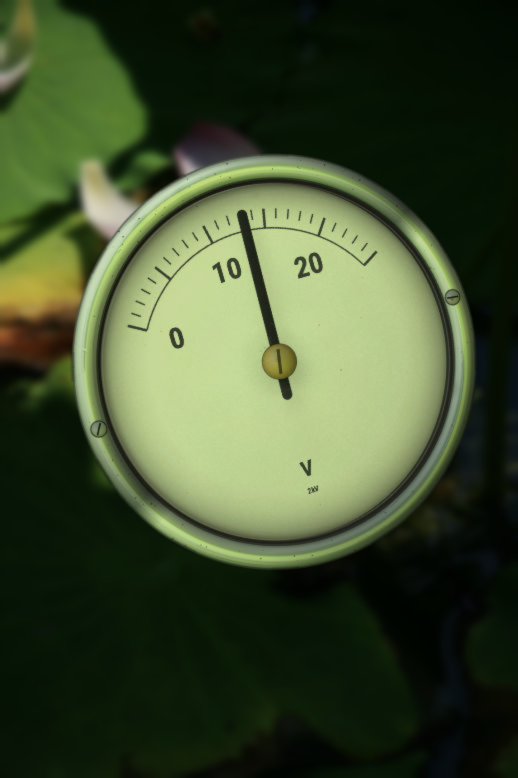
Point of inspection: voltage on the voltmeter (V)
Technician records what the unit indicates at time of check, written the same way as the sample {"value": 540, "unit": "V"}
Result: {"value": 13, "unit": "V"}
